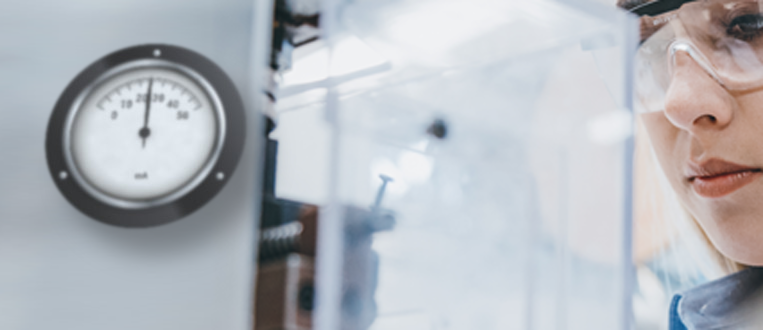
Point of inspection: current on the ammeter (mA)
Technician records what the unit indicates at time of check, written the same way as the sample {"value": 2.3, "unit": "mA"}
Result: {"value": 25, "unit": "mA"}
